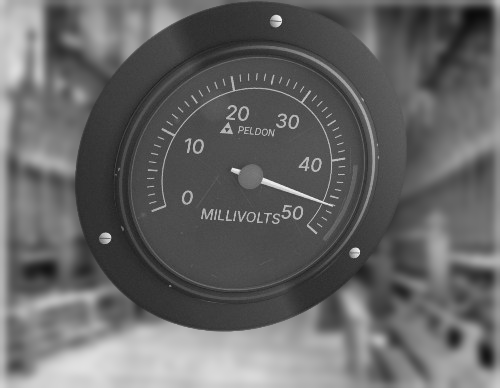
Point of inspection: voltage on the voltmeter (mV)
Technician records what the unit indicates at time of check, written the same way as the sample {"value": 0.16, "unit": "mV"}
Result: {"value": 46, "unit": "mV"}
